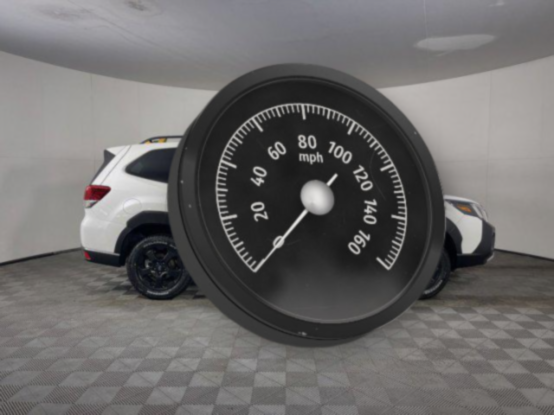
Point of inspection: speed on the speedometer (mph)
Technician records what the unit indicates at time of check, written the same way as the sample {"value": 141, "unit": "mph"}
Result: {"value": 0, "unit": "mph"}
